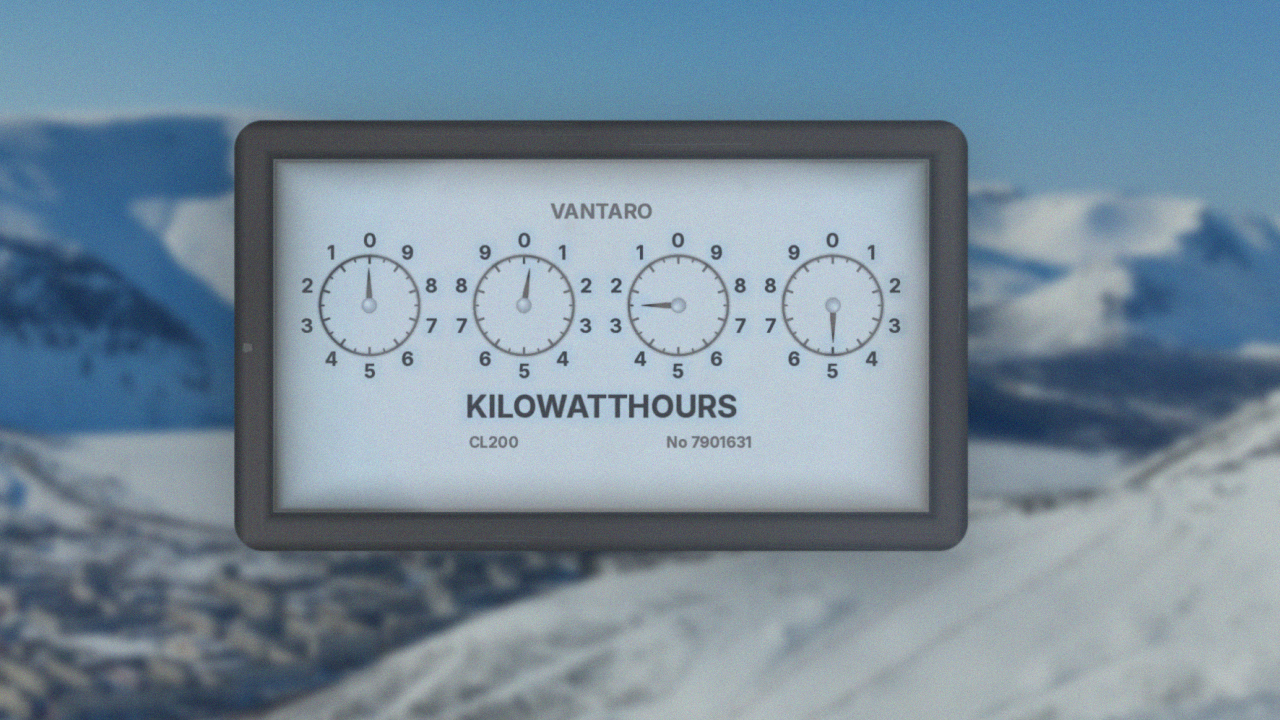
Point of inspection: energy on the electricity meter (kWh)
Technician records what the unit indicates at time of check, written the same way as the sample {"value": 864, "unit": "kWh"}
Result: {"value": 25, "unit": "kWh"}
